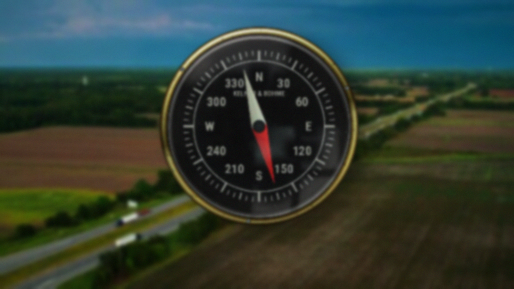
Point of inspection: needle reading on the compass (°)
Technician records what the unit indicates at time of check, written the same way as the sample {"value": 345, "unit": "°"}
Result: {"value": 165, "unit": "°"}
